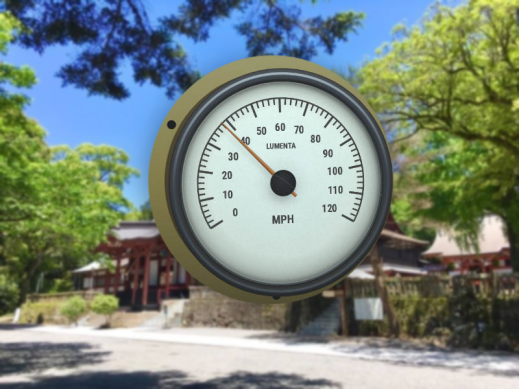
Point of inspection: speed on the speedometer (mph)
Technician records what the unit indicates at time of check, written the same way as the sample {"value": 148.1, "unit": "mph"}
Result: {"value": 38, "unit": "mph"}
